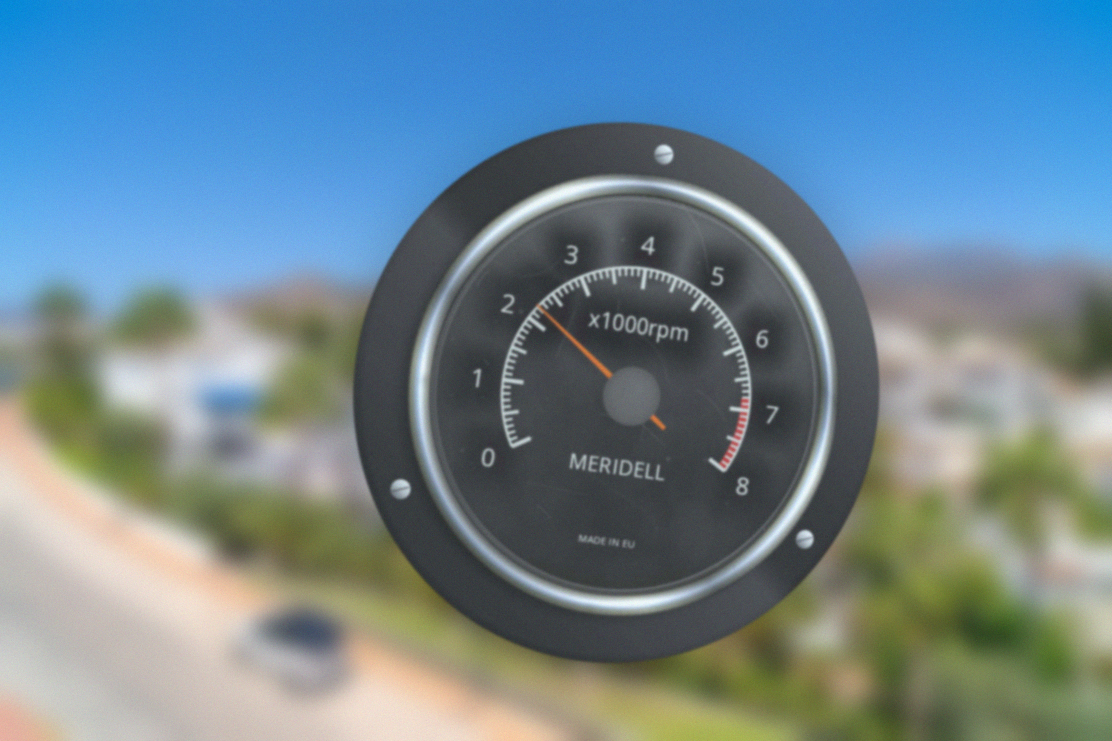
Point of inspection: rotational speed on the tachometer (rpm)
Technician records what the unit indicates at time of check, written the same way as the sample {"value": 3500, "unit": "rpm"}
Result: {"value": 2200, "unit": "rpm"}
